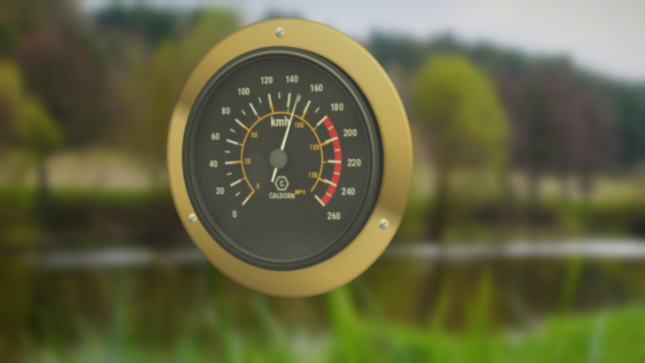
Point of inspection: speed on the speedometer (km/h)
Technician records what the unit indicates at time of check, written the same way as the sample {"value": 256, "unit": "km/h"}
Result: {"value": 150, "unit": "km/h"}
